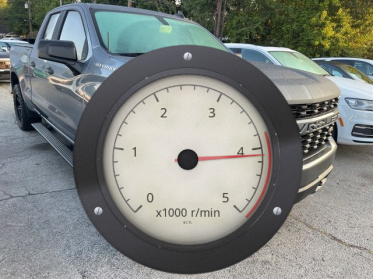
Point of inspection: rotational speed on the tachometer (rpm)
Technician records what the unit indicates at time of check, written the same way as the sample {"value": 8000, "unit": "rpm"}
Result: {"value": 4100, "unit": "rpm"}
